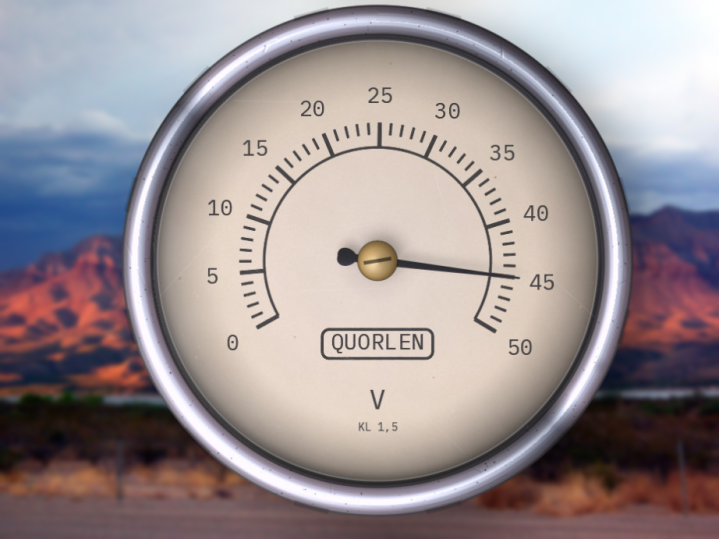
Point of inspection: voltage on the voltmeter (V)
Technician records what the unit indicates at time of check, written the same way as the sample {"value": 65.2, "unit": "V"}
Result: {"value": 45, "unit": "V"}
